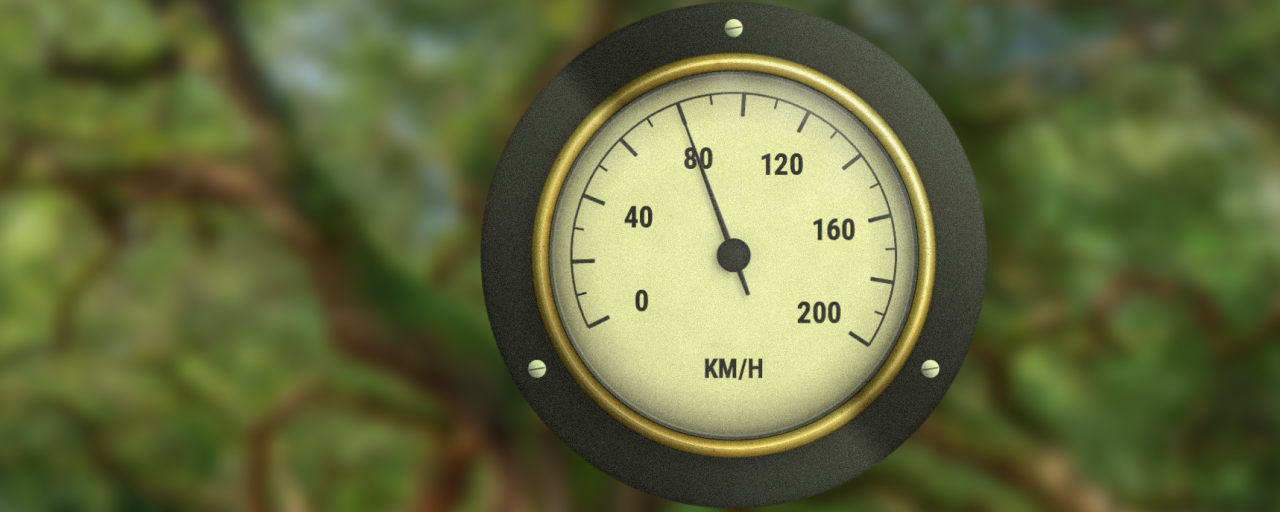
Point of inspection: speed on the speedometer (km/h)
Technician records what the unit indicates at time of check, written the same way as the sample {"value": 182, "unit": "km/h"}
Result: {"value": 80, "unit": "km/h"}
